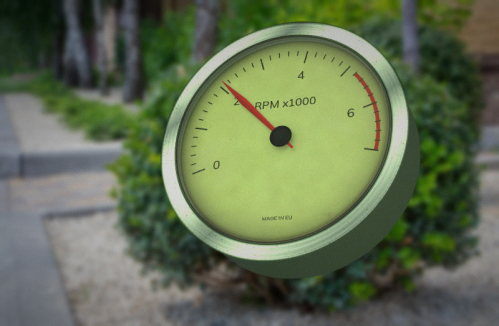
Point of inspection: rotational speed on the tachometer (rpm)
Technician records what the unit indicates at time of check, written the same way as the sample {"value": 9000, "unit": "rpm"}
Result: {"value": 2100, "unit": "rpm"}
